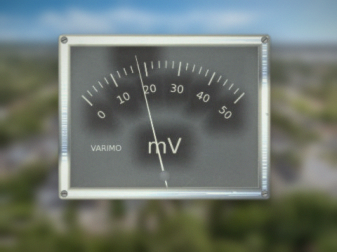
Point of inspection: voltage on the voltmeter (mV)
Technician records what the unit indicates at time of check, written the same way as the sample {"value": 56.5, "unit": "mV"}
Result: {"value": 18, "unit": "mV"}
